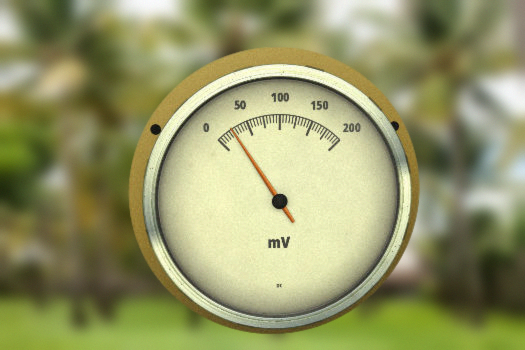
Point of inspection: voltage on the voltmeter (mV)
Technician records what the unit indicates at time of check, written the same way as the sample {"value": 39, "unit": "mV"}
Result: {"value": 25, "unit": "mV"}
